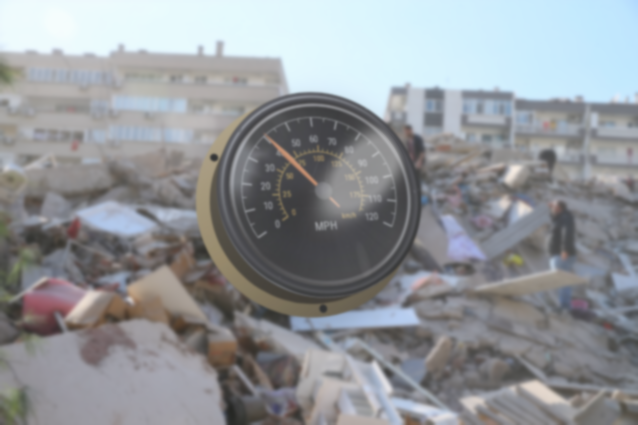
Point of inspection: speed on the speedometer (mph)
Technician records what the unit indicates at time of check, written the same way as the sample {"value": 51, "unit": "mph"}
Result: {"value": 40, "unit": "mph"}
